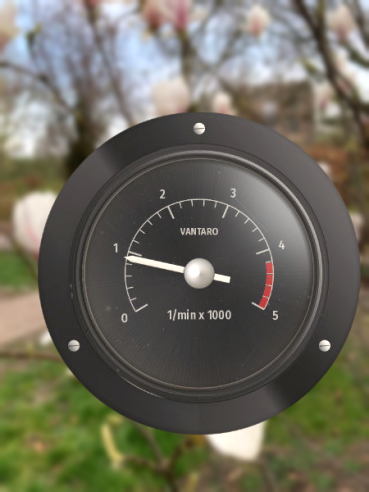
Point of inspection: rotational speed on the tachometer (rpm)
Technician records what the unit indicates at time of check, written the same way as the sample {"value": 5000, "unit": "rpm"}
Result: {"value": 900, "unit": "rpm"}
